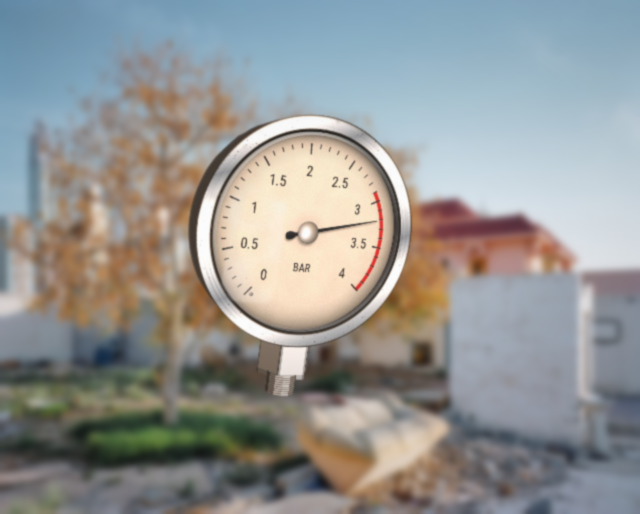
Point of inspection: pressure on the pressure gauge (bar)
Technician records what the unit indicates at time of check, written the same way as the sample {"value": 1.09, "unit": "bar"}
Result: {"value": 3.2, "unit": "bar"}
